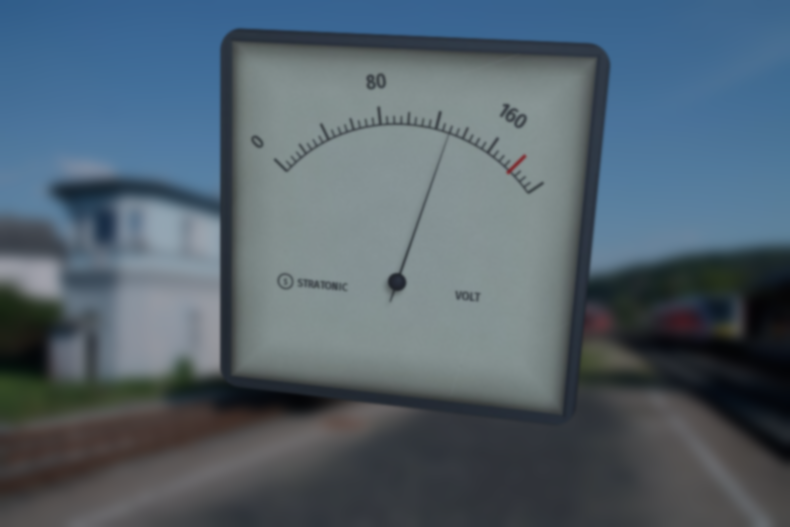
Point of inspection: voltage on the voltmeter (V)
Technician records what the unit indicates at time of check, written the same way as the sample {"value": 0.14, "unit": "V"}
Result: {"value": 130, "unit": "V"}
